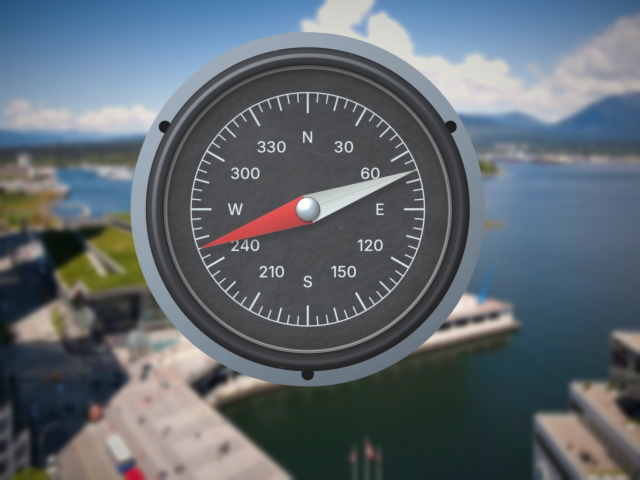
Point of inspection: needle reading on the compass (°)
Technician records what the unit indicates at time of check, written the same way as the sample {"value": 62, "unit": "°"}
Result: {"value": 250, "unit": "°"}
